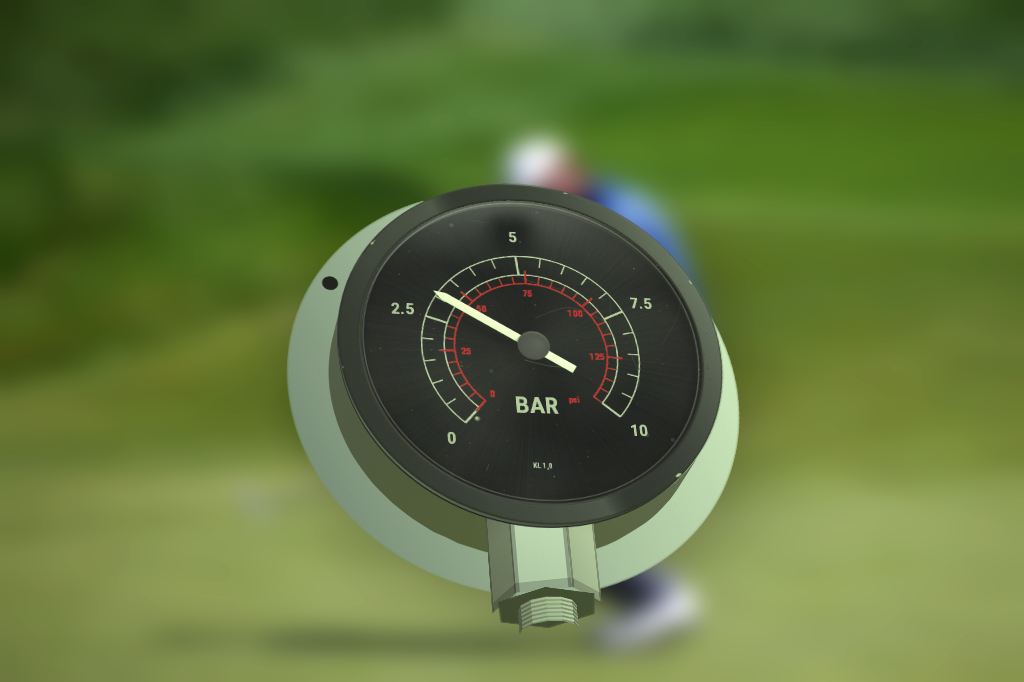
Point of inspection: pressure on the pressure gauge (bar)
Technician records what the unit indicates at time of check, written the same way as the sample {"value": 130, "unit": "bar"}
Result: {"value": 3, "unit": "bar"}
